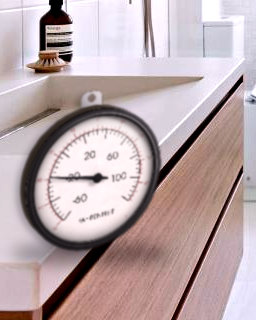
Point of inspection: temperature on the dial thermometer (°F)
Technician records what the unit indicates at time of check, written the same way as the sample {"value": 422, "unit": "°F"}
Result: {"value": -20, "unit": "°F"}
